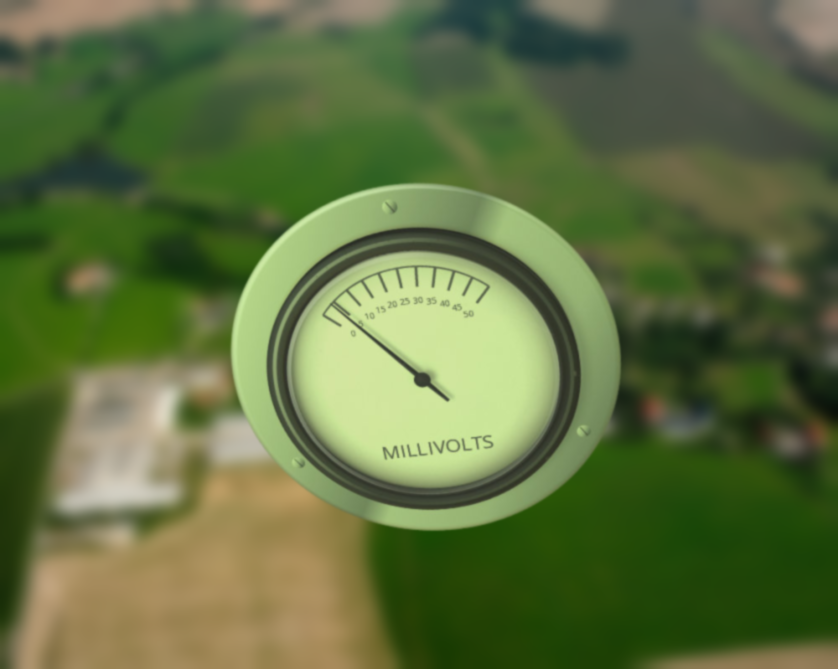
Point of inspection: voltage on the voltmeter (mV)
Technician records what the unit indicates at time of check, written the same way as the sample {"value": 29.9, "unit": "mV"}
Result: {"value": 5, "unit": "mV"}
